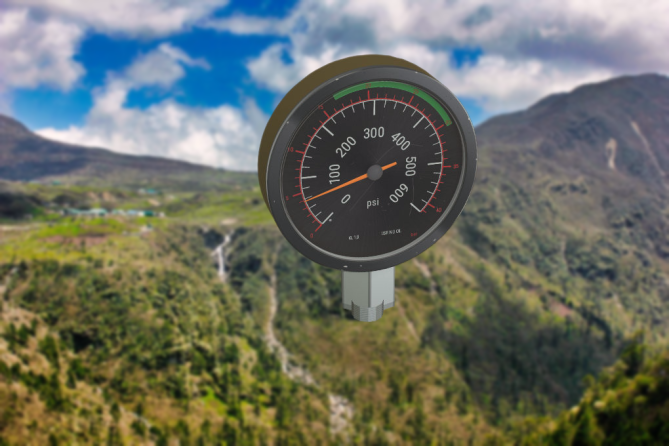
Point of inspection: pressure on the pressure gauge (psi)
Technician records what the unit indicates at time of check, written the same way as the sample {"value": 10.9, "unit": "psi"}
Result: {"value": 60, "unit": "psi"}
